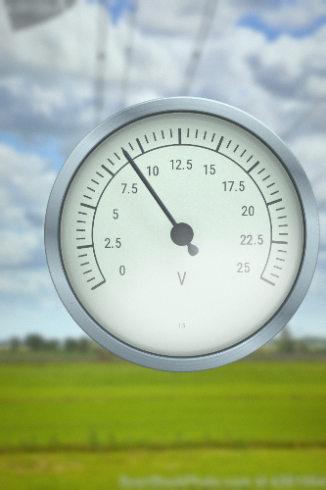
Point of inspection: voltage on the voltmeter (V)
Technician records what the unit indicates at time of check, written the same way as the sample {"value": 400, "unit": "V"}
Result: {"value": 9, "unit": "V"}
